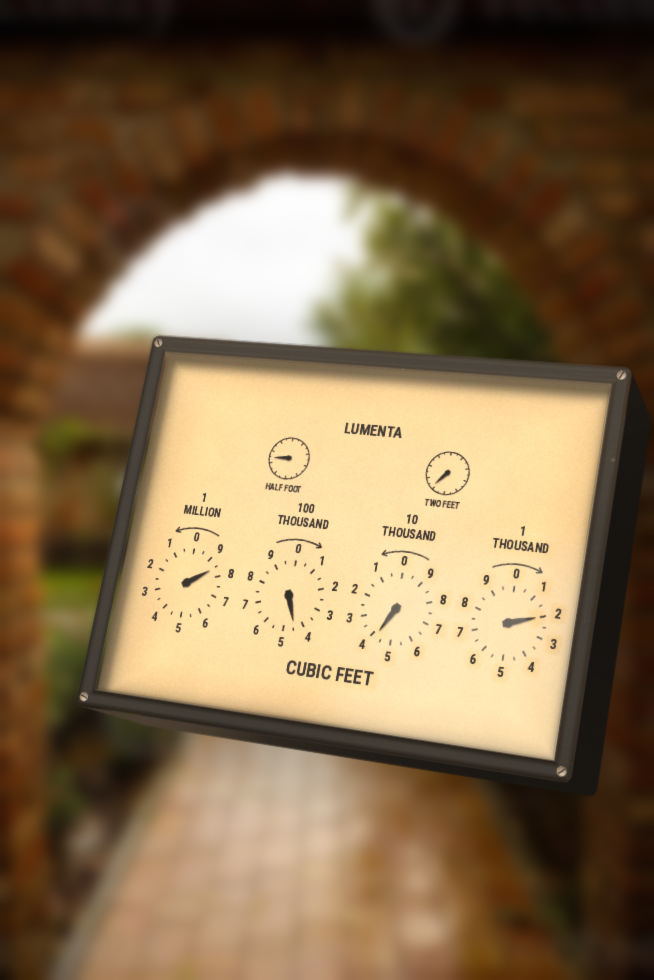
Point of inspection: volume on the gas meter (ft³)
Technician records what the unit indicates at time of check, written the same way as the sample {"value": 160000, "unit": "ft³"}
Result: {"value": 844200, "unit": "ft³"}
